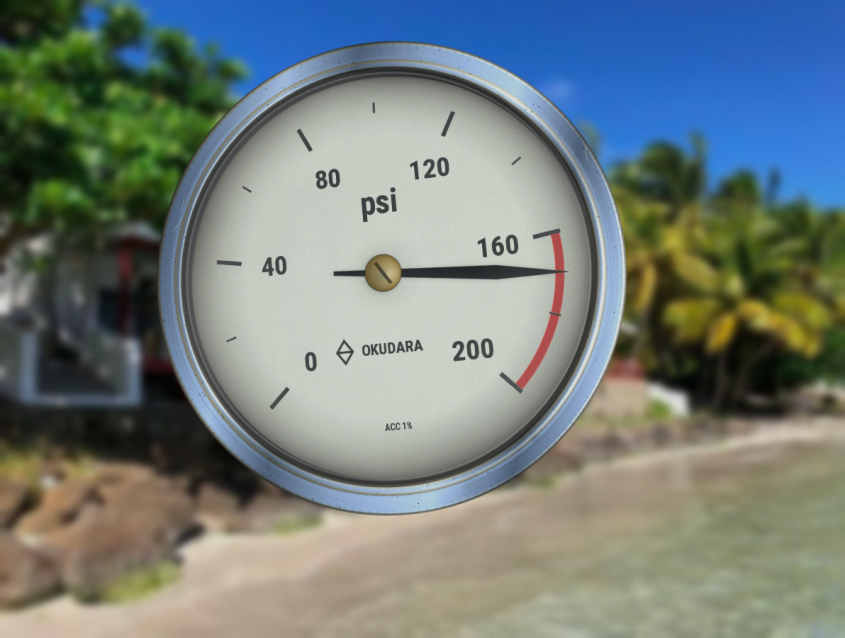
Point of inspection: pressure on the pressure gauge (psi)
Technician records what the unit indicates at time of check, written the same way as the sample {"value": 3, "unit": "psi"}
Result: {"value": 170, "unit": "psi"}
